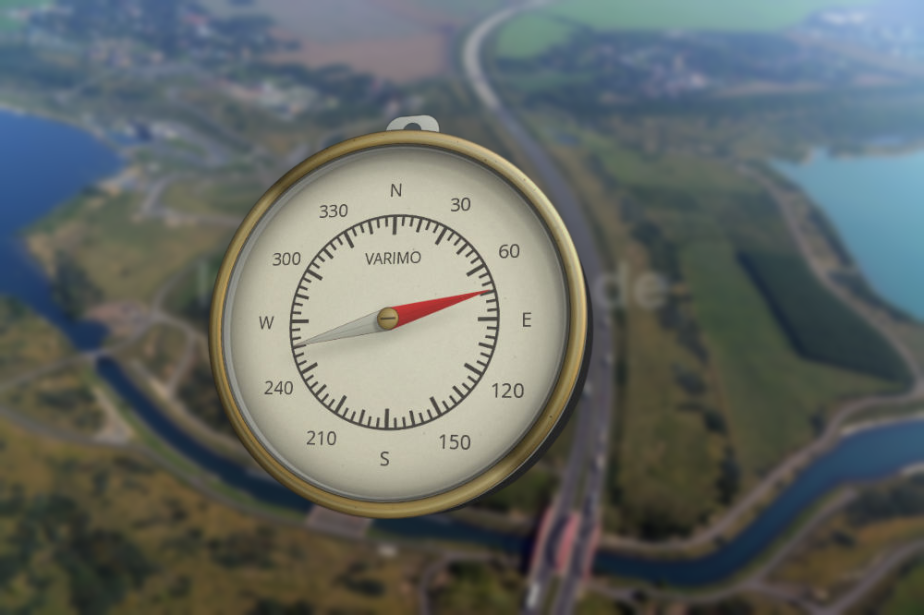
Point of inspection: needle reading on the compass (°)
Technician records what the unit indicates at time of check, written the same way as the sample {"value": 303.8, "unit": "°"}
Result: {"value": 75, "unit": "°"}
